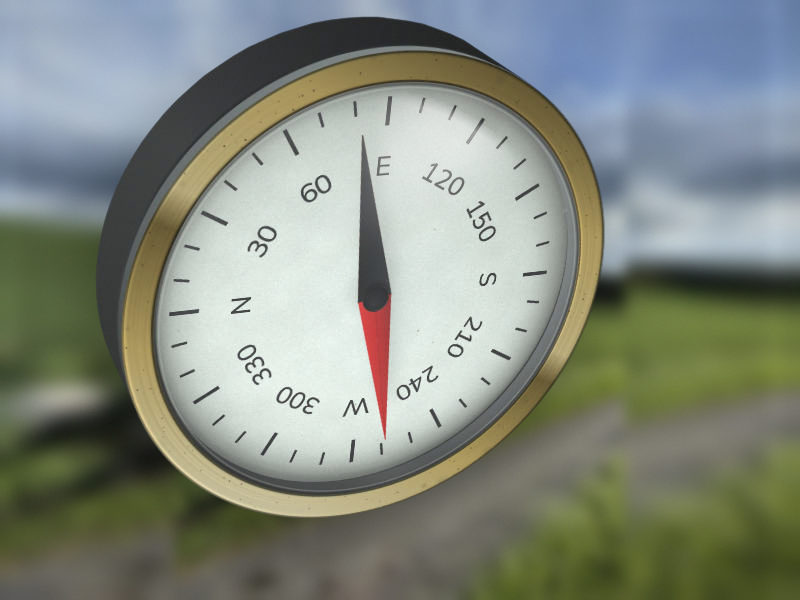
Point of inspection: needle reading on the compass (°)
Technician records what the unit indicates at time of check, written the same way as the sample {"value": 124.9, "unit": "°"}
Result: {"value": 260, "unit": "°"}
